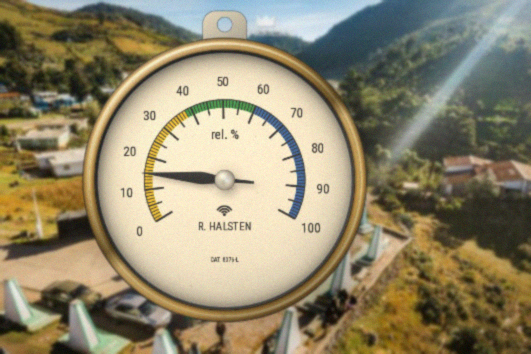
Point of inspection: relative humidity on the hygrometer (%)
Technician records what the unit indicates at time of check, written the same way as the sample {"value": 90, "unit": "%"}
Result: {"value": 15, "unit": "%"}
